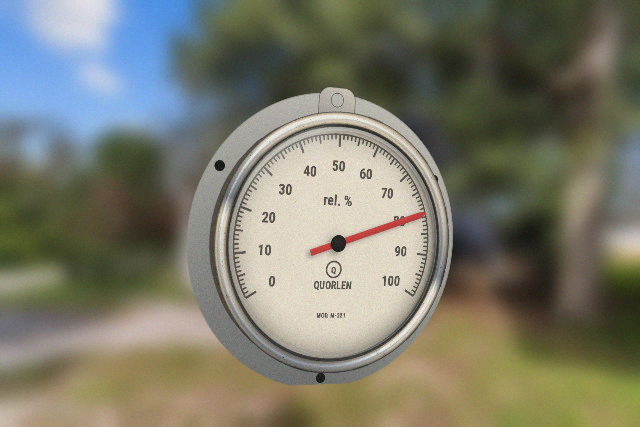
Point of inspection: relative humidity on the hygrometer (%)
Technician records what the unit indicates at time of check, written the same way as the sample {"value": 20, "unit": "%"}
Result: {"value": 80, "unit": "%"}
